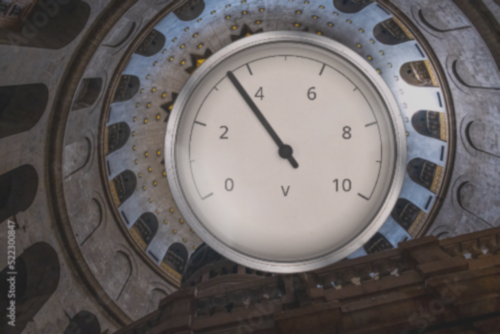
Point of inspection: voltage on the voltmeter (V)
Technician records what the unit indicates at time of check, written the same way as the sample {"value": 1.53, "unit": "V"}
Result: {"value": 3.5, "unit": "V"}
